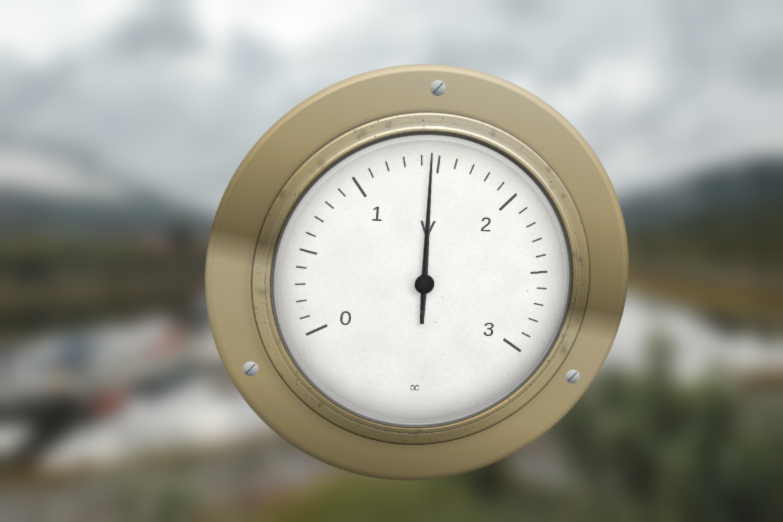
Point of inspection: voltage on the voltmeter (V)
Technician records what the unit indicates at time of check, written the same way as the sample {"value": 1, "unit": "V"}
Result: {"value": 1.45, "unit": "V"}
